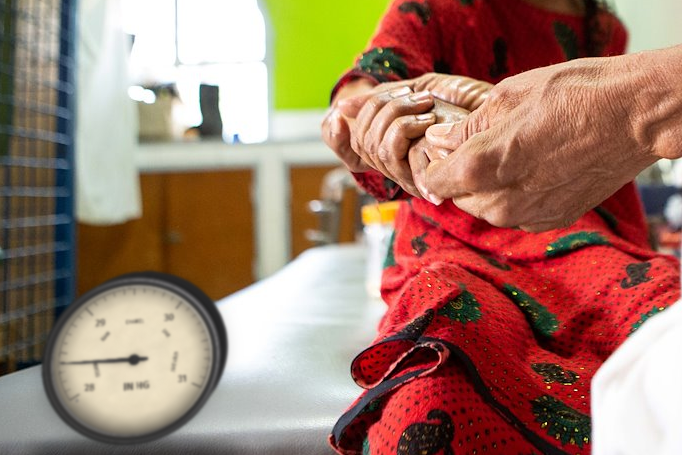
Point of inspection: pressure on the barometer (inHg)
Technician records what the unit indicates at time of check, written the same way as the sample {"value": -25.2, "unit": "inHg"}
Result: {"value": 28.4, "unit": "inHg"}
